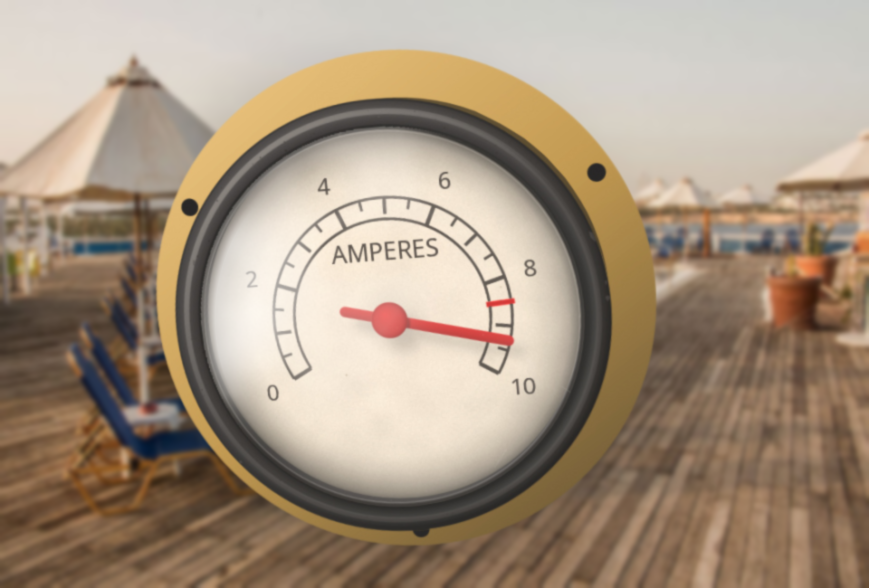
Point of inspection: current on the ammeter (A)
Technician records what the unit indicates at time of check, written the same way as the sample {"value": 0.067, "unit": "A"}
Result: {"value": 9.25, "unit": "A"}
